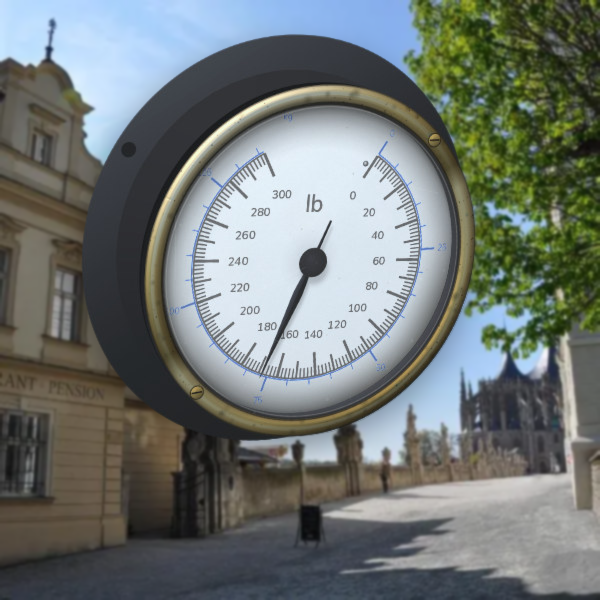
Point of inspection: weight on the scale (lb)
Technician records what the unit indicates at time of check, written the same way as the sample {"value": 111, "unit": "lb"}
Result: {"value": 170, "unit": "lb"}
